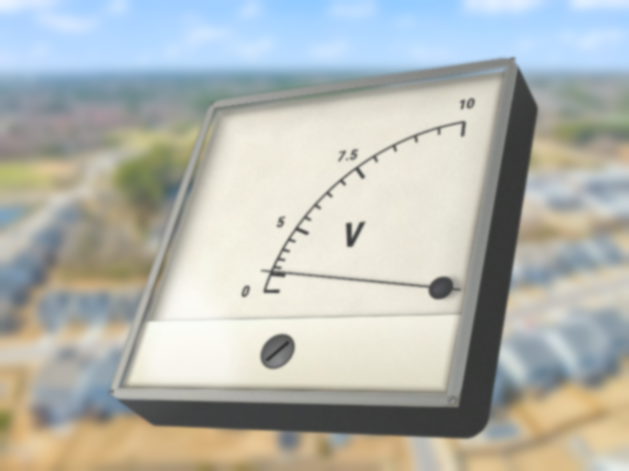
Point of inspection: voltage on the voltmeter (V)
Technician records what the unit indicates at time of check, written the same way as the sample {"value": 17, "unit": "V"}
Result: {"value": 2.5, "unit": "V"}
